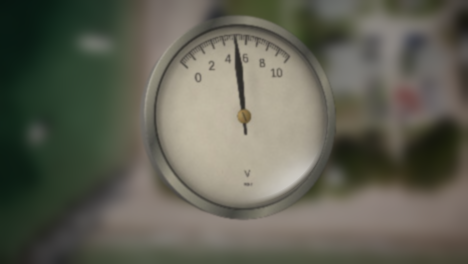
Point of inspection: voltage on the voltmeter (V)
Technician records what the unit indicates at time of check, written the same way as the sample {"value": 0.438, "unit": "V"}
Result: {"value": 5, "unit": "V"}
